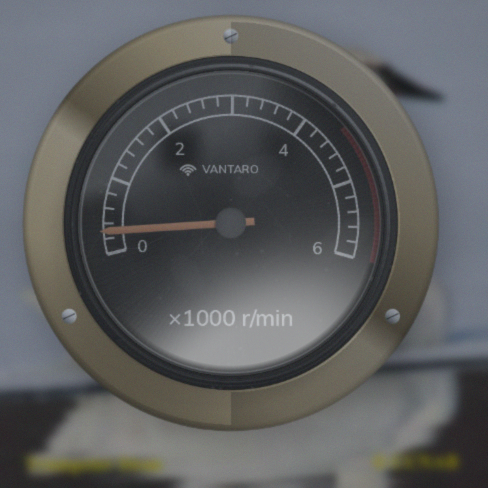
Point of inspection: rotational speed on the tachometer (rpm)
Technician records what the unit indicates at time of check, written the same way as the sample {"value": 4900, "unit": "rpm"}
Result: {"value": 300, "unit": "rpm"}
